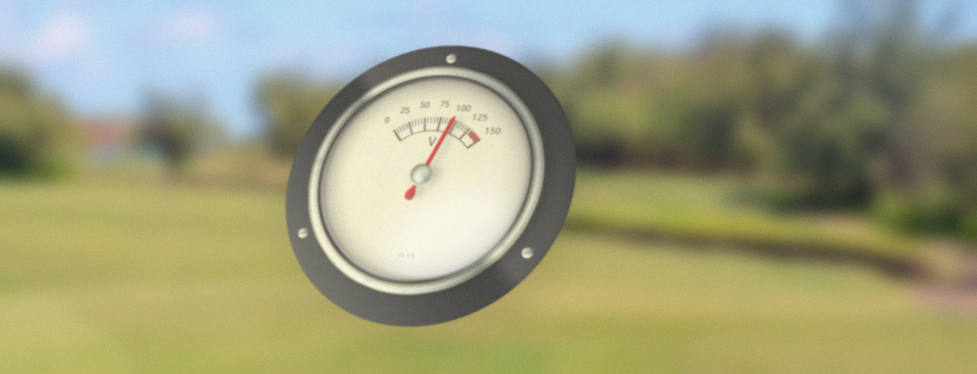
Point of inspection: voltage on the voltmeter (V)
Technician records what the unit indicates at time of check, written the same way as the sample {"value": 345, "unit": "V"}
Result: {"value": 100, "unit": "V"}
